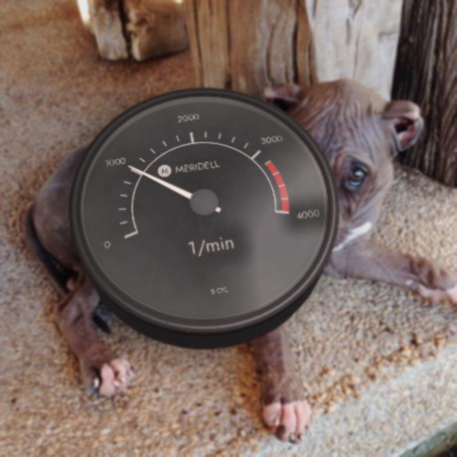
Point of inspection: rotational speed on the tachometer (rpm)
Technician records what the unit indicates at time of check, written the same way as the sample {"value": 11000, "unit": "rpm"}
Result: {"value": 1000, "unit": "rpm"}
